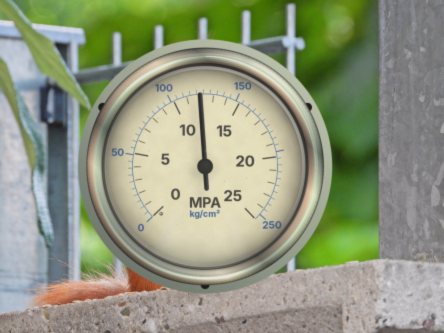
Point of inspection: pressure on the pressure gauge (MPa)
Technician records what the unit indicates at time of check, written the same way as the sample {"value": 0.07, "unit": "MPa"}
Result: {"value": 12, "unit": "MPa"}
